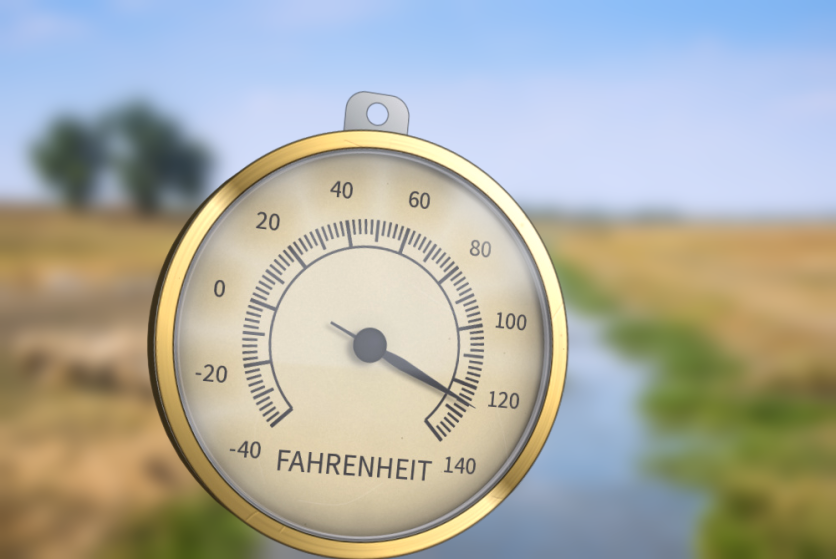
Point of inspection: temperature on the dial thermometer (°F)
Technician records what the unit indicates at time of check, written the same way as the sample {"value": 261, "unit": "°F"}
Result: {"value": 126, "unit": "°F"}
